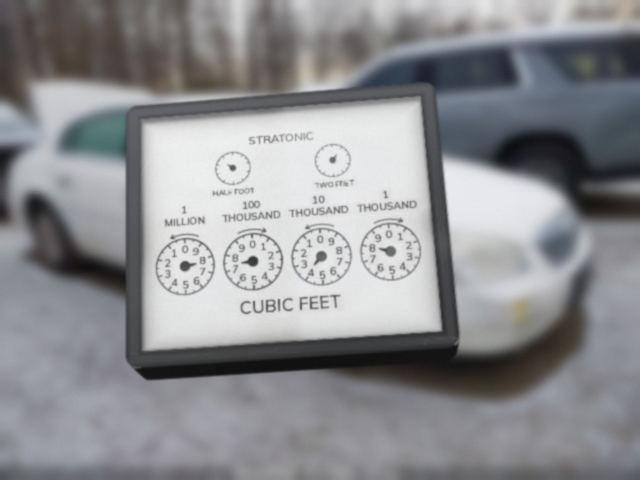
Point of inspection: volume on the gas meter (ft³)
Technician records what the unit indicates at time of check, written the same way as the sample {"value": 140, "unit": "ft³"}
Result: {"value": 773800, "unit": "ft³"}
